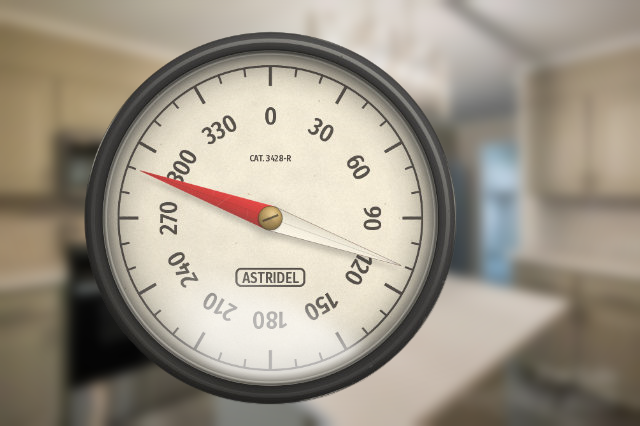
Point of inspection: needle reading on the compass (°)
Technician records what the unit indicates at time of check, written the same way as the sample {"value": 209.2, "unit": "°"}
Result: {"value": 290, "unit": "°"}
